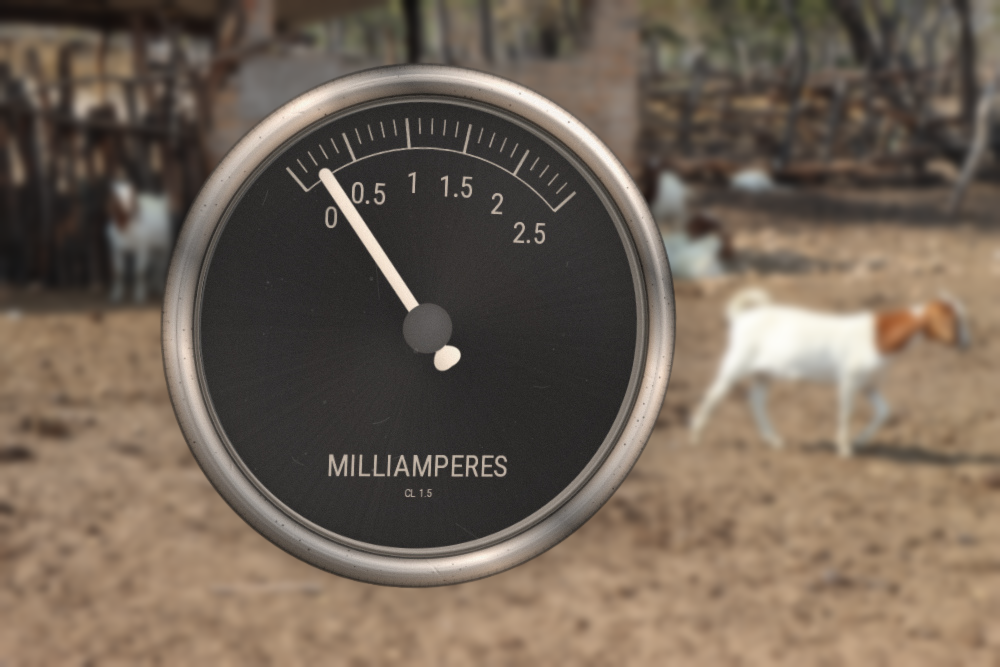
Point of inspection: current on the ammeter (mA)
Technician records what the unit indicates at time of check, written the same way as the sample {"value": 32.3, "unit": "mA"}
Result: {"value": 0.2, "unit": "mA"}
